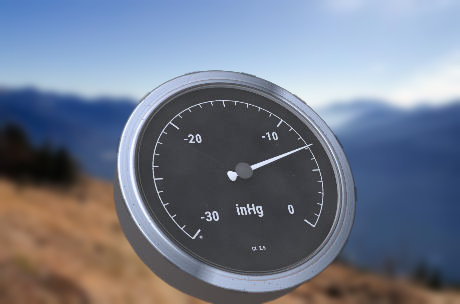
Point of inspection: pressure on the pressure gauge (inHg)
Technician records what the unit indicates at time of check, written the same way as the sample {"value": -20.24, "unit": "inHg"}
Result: {"value": -7, "unit": "inHg"}
